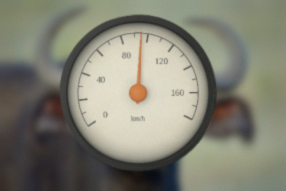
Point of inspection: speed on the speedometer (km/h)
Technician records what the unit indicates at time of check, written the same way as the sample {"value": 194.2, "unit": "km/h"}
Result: {"value": 95, "unit": "km/h"}
